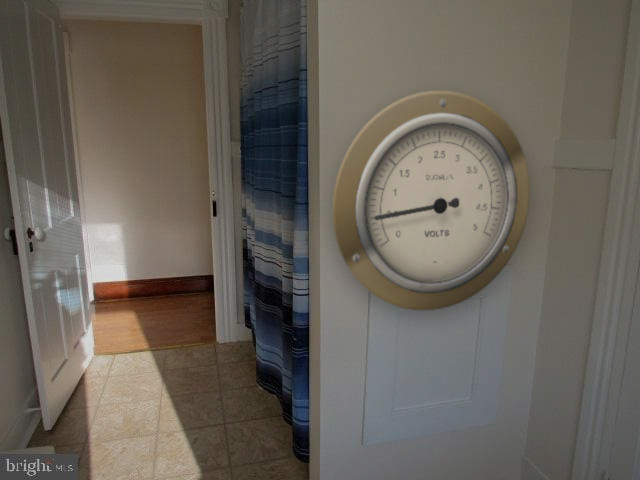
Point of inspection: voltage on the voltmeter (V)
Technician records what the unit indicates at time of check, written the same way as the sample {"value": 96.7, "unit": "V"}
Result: {"value": 0.5, "unit": "V"}
